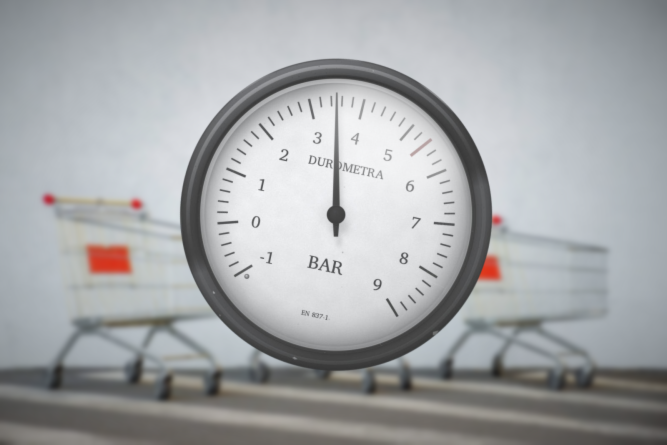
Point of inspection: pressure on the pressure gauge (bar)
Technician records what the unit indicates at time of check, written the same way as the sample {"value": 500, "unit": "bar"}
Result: {"value": 3.5, "unit": "bar"}
